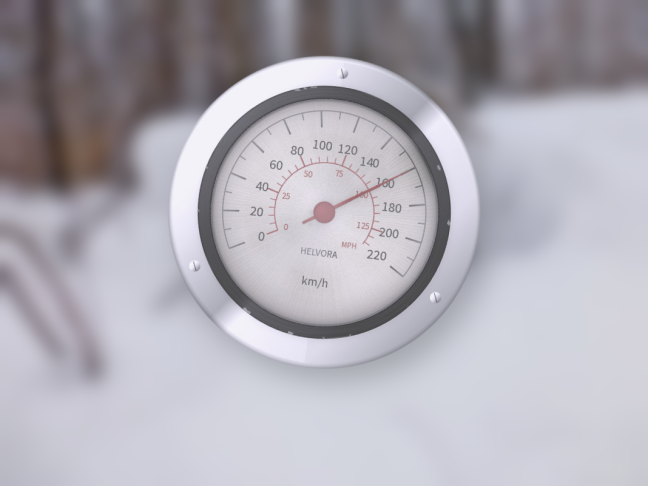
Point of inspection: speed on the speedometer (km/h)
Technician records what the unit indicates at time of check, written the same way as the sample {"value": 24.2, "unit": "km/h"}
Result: {"value": 160, "unit": "km/h"}
